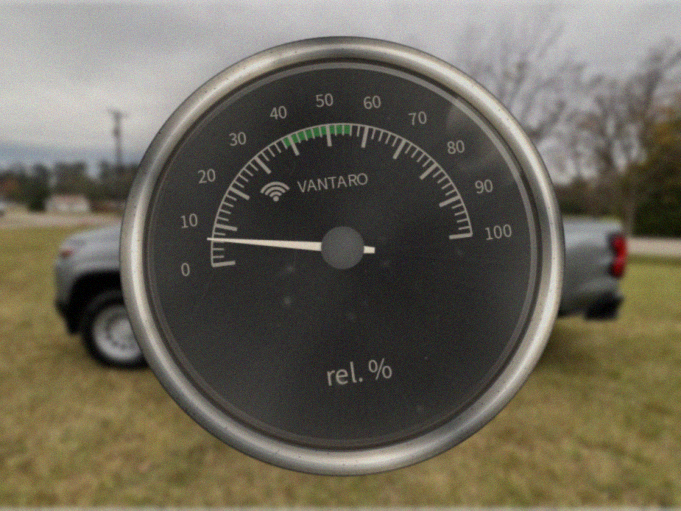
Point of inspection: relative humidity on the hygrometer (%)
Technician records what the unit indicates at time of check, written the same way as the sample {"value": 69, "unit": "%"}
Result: {"value": 6, "unit": "%"}
